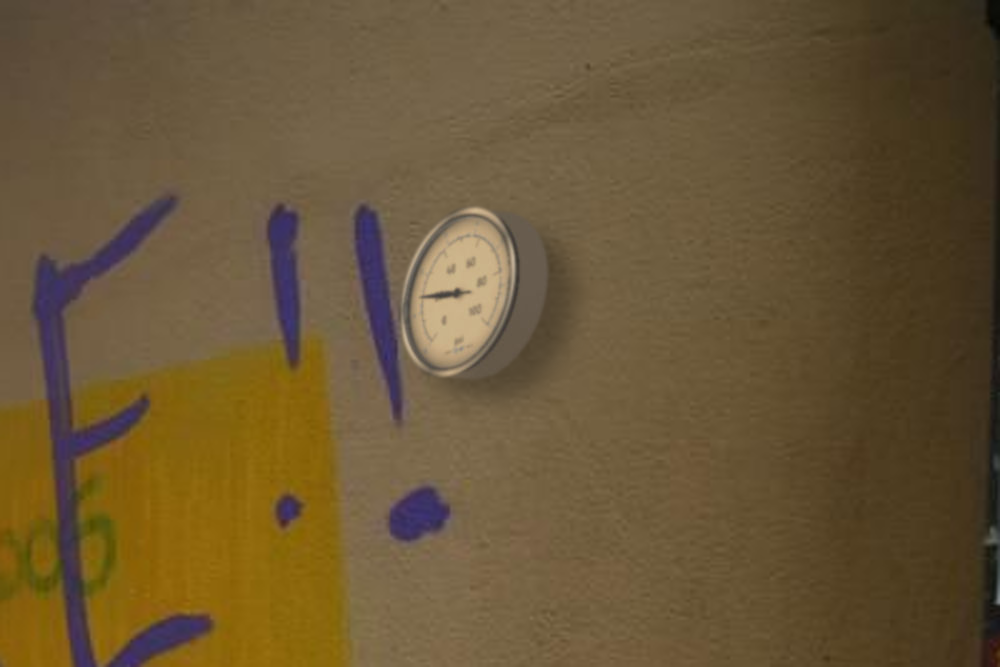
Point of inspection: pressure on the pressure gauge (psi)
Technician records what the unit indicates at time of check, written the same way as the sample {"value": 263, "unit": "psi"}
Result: {"value": 20, "unit": "psi"}
